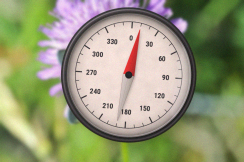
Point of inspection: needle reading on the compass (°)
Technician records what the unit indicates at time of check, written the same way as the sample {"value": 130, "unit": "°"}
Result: {"value": 10, "unit": "°"}
